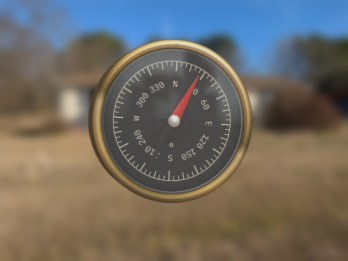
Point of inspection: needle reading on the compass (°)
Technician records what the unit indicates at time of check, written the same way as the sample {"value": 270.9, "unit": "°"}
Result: {"value": 25, "unit": "°"}
